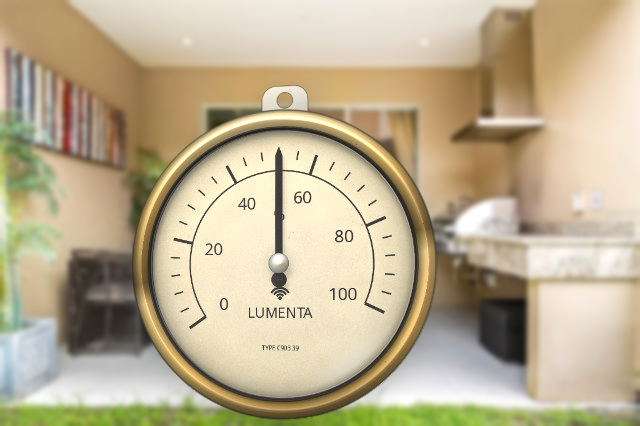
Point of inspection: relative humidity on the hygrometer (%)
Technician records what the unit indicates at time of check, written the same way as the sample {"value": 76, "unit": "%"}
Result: {"value": 52, "unit": "%"}
